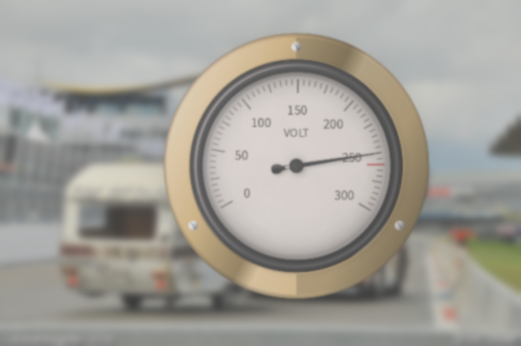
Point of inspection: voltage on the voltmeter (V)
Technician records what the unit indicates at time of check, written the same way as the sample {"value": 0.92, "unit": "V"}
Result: {"value": 250, "unit": "V"}
